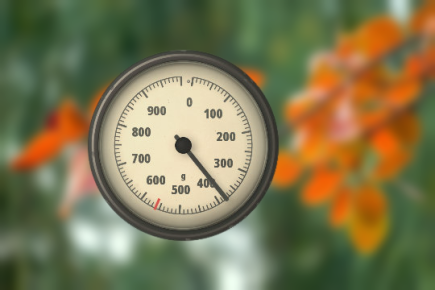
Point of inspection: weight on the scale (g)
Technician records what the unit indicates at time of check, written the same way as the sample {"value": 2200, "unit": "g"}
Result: {"value": 380, "unit": "g"}
